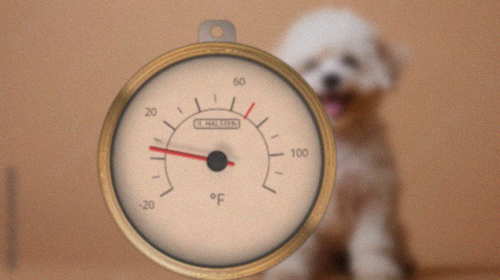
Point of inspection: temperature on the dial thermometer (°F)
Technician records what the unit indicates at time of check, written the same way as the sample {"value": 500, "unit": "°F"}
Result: {"value": 5, "unit": "°F"}
